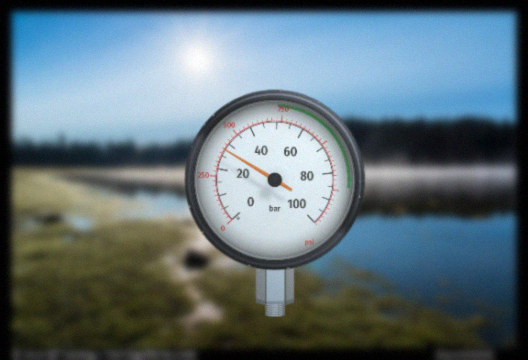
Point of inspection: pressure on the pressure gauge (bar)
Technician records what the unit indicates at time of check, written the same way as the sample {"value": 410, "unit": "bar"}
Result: {"value": 27.5, "unit": "bar"}
